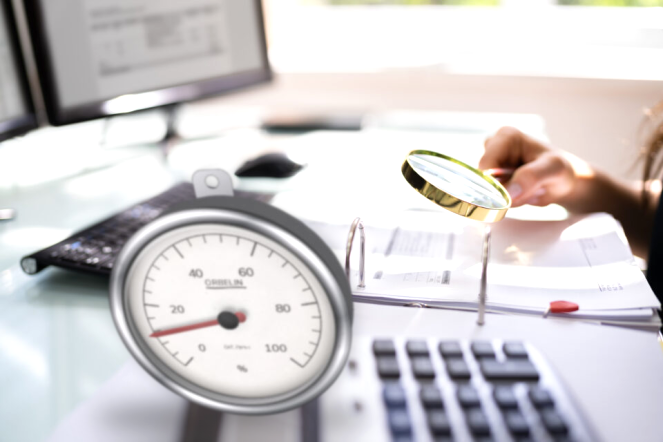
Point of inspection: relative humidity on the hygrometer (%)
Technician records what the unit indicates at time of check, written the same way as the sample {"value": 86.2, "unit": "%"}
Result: {"value": 12, "unit": "%"}
